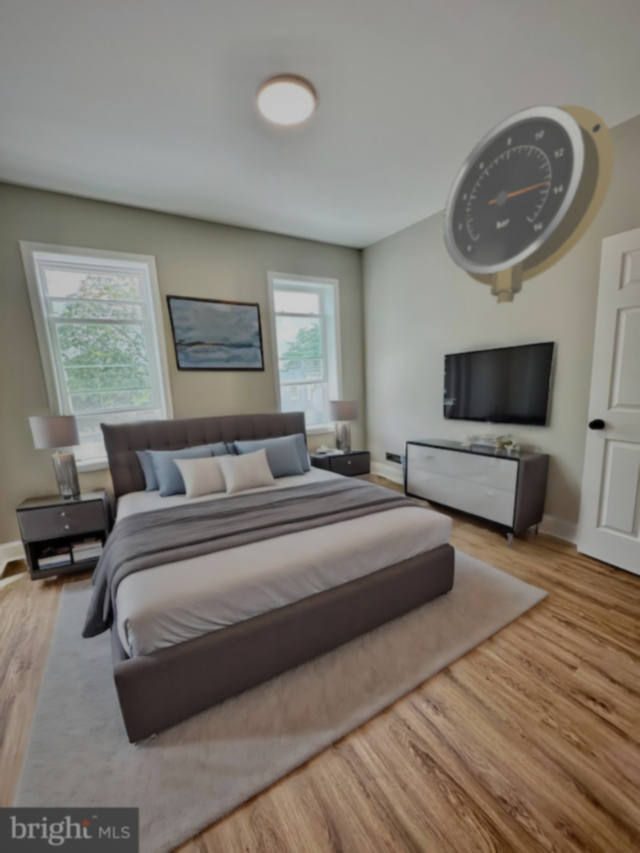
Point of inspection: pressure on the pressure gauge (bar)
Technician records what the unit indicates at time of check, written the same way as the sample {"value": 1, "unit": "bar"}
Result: {"value": 13.5, "unit": "bar"}
